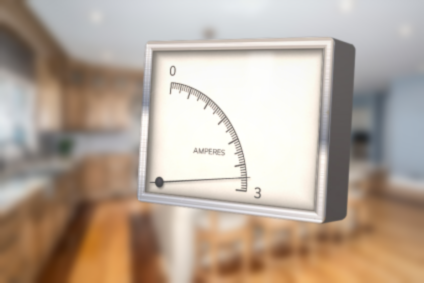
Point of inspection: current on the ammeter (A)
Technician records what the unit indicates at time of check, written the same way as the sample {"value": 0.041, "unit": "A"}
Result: {"value": 2.75, "unit": "A"}
